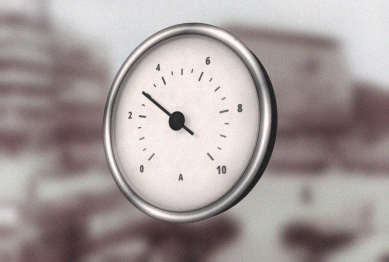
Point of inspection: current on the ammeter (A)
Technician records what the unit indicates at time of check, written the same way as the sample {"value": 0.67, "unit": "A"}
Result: {"value": 3, "unit": "A"}
